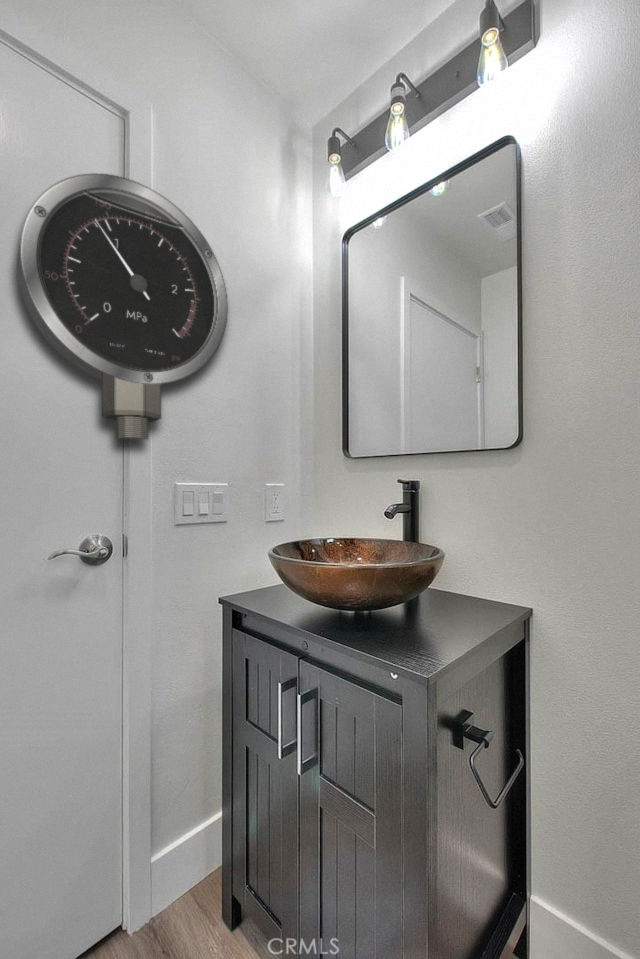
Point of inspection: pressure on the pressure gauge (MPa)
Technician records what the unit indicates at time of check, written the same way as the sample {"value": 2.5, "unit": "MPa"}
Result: {"value": 0.9, "unit": "MPa"}
